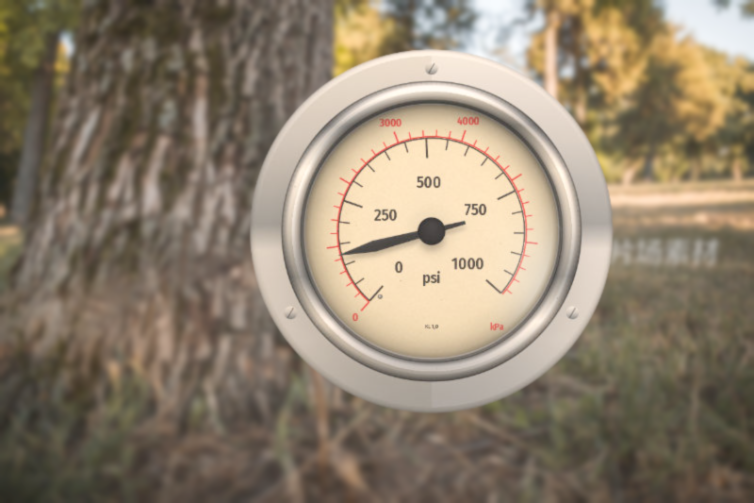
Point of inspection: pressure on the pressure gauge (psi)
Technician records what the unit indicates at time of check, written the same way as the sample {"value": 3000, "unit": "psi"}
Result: {"value": 125, "unit": "psi"}
